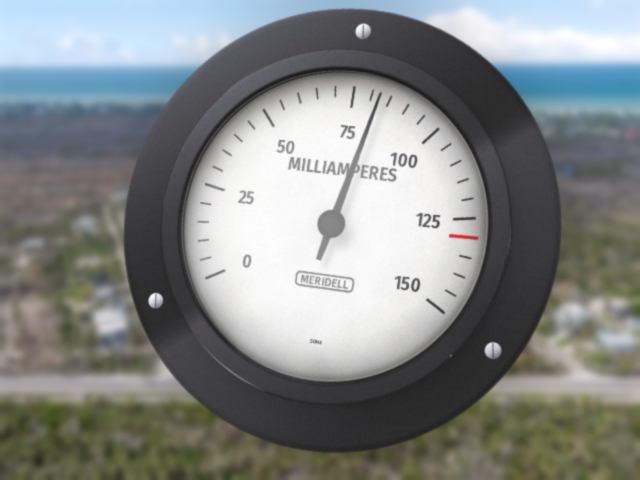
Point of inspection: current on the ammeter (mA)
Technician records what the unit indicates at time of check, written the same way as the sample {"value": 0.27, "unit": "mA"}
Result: {"value": 82.5, "unit": "mA"}
